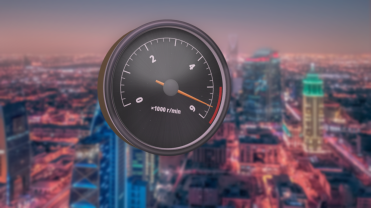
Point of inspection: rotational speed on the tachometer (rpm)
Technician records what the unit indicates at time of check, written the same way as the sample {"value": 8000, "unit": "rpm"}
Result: {"value": 5600, "unit": "rpm"}
